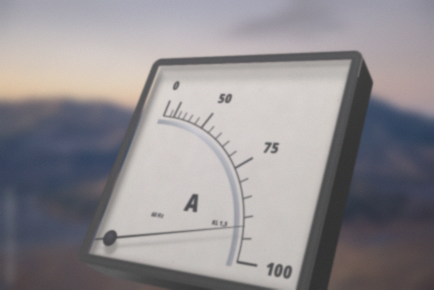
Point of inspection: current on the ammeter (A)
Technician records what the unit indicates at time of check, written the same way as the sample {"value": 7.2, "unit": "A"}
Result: {"value": 92.5, "unit": "A"}
